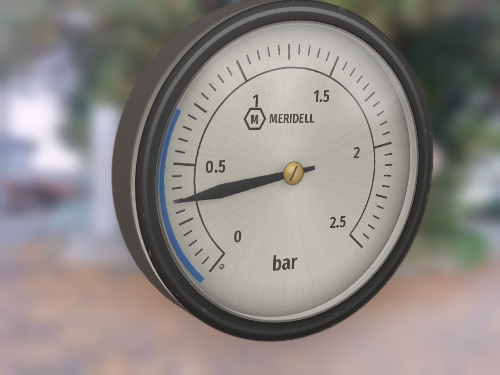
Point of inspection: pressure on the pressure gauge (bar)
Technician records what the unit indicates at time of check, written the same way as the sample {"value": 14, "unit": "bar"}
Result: {"value": 0.35, "unit": "bar"}
